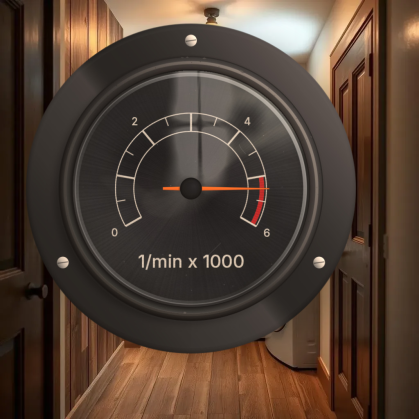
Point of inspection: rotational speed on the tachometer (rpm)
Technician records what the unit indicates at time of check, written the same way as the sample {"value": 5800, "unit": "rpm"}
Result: {"value": 5250, "unit": "rpm"}
